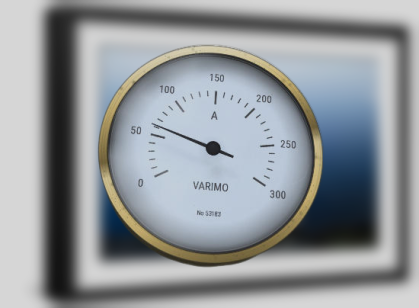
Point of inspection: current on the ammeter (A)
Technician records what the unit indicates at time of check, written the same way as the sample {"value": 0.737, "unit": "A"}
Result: {"value": 60, "unit": "A"}
